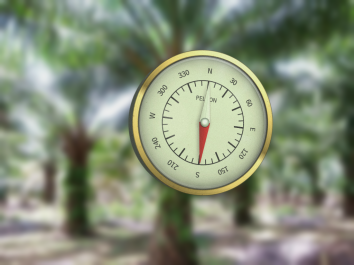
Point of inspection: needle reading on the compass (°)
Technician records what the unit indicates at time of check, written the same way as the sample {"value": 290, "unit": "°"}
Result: {"value": 180, "unit": "°"}
